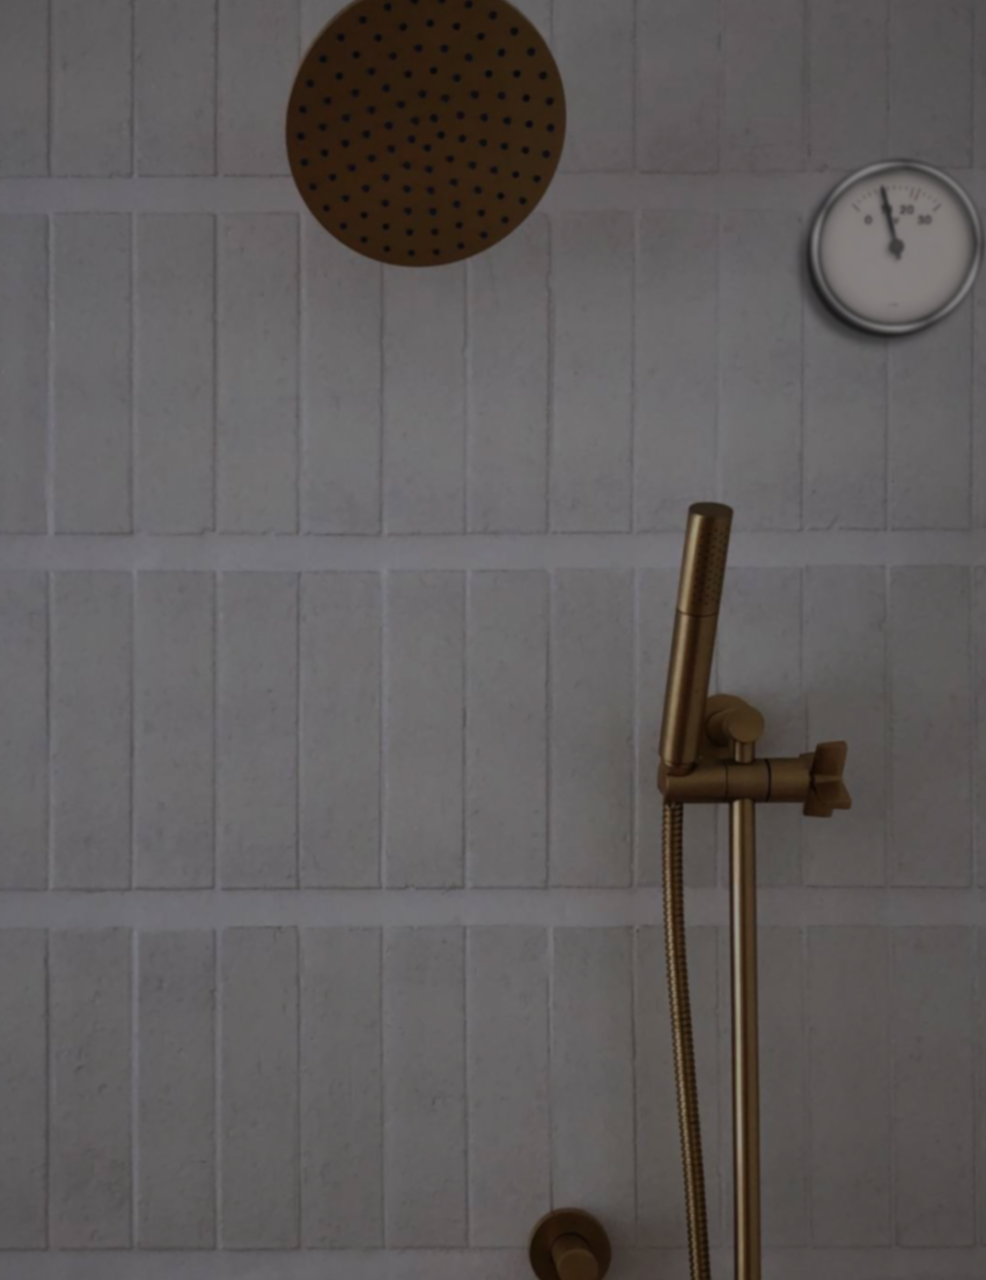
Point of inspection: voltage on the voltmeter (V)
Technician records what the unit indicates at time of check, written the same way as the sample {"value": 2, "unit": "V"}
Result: {"value": 10, "unit": "V"}
